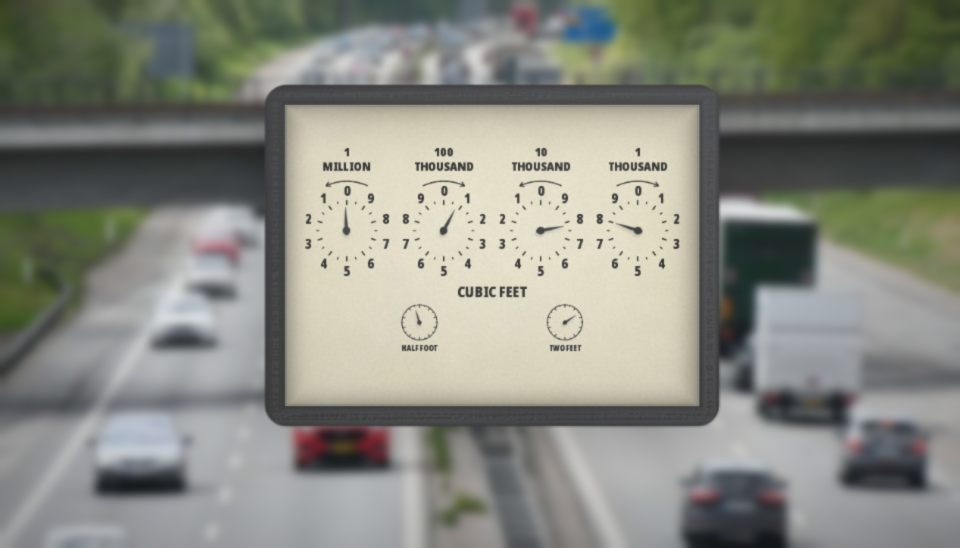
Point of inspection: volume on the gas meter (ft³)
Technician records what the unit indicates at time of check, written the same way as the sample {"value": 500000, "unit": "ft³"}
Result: {"value": 7800, "unit": "ft³"}
